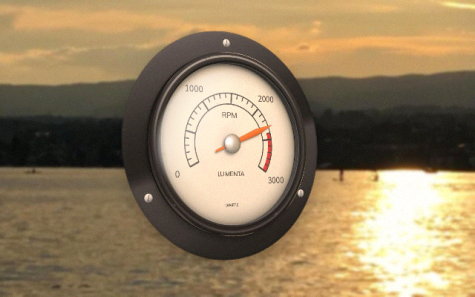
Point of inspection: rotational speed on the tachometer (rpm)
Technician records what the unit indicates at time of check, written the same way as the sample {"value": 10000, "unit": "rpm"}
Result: {"value": 2300, "unit": "rpm"}
